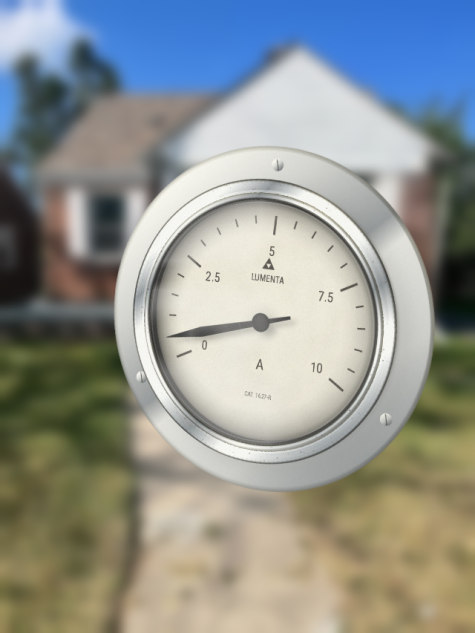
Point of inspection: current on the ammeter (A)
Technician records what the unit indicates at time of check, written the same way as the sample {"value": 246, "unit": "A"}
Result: {"value": 0.5, "unit": "A"}
